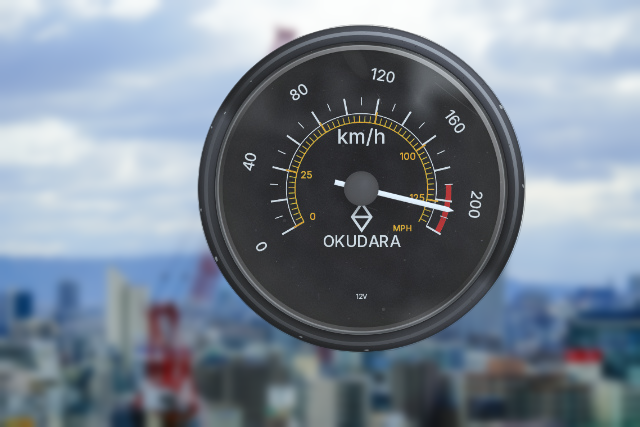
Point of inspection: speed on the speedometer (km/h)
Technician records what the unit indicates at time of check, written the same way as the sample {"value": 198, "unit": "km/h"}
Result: {"value": 205, "unit": "km/h"}
